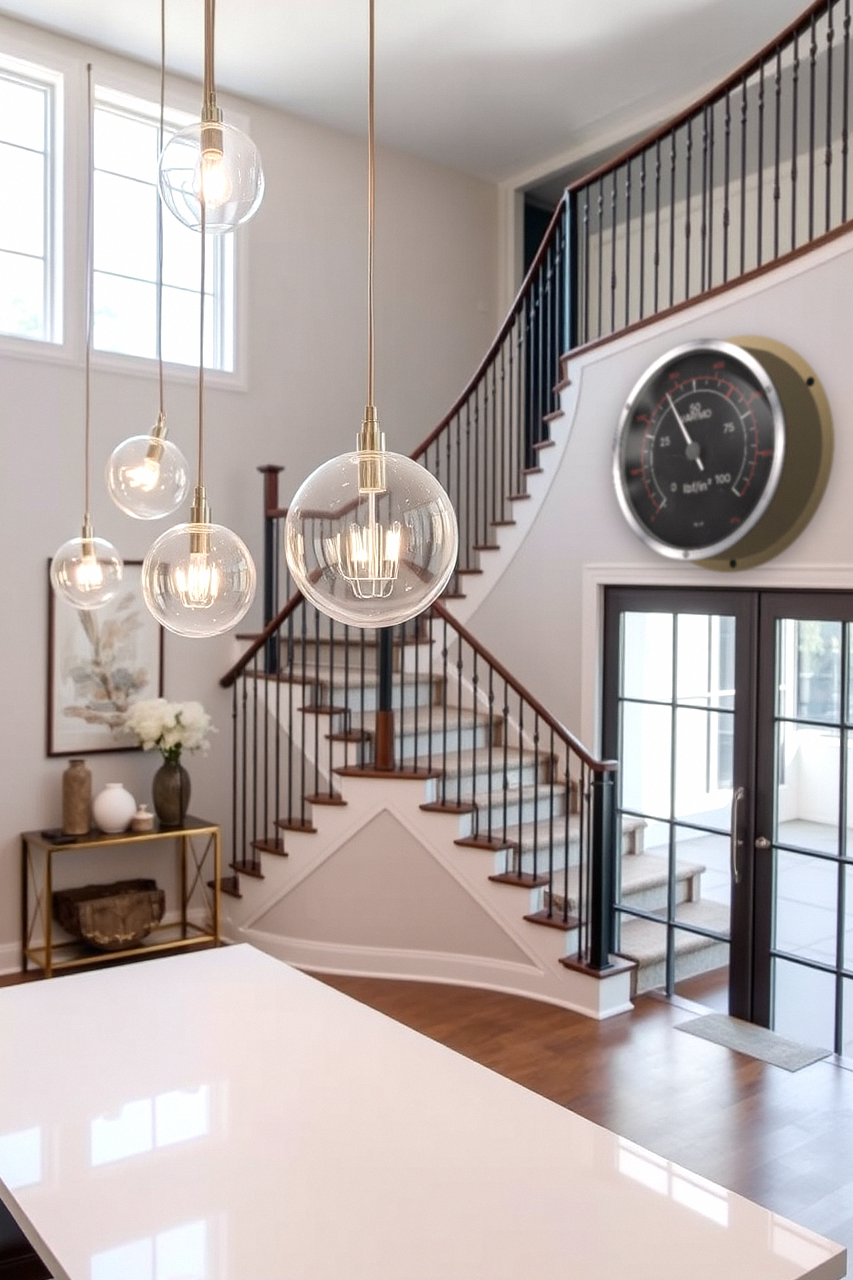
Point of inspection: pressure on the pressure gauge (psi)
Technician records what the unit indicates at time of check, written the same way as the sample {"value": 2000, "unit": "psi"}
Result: {"value": 40, "unit": "psi"}
